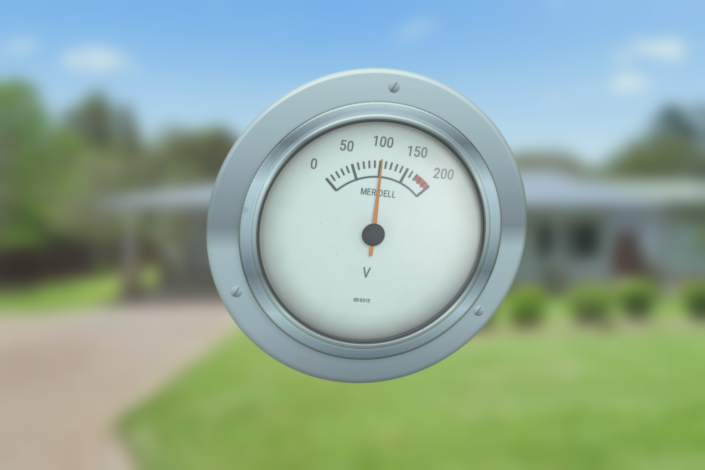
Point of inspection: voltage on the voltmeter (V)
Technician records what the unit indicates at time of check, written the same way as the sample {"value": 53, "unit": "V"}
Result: {"value": 100, "unit": "V"}
